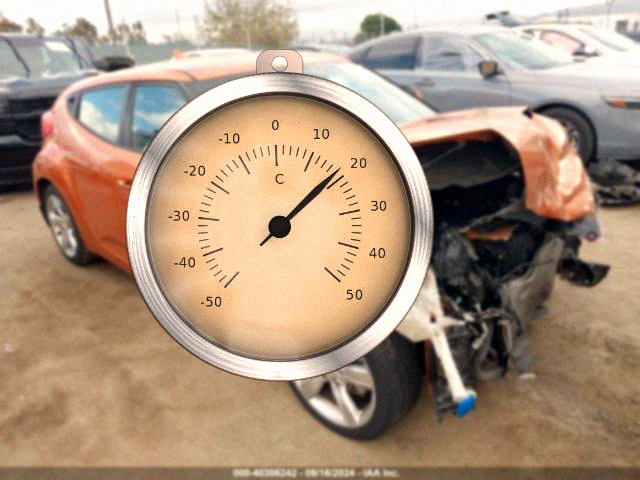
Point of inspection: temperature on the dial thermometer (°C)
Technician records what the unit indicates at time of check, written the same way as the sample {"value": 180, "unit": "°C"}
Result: {"value": 18, "unit": "°C"}
